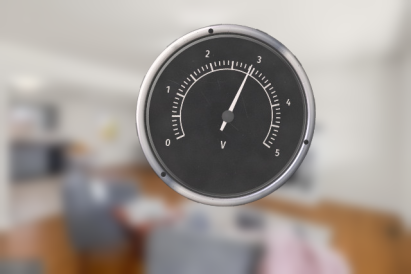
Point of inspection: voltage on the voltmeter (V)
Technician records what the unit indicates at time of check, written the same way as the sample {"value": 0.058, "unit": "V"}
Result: {"value": 2.9, "unit": "V"}
